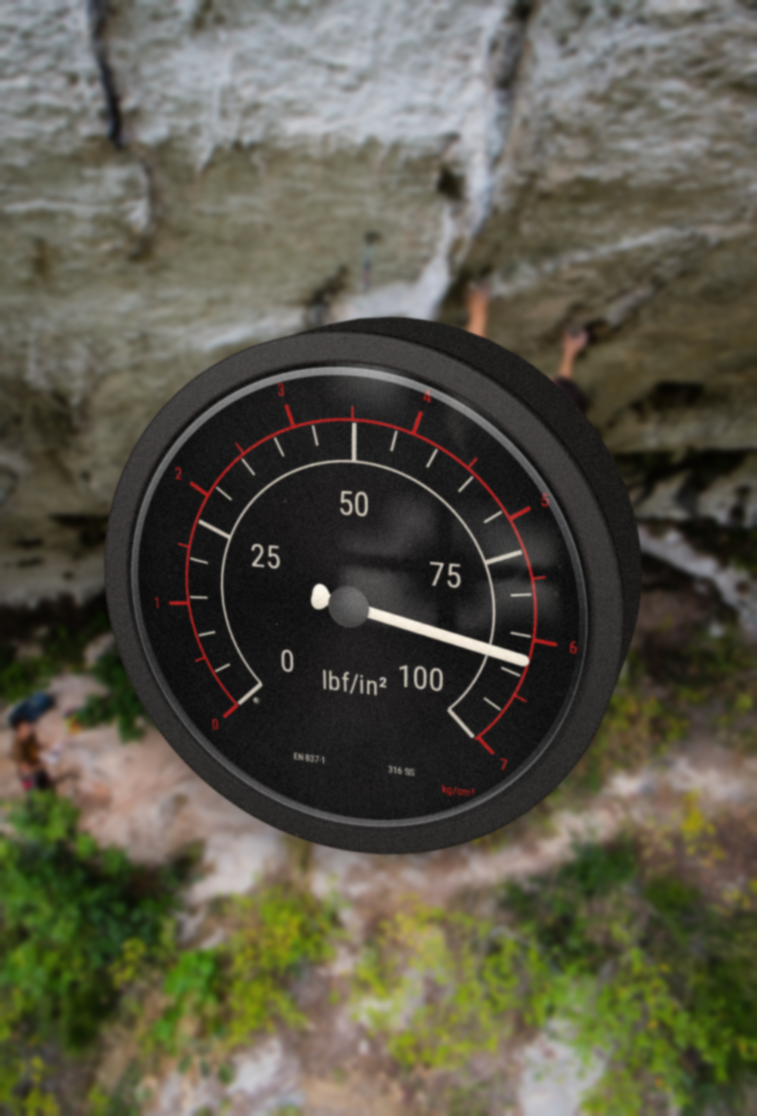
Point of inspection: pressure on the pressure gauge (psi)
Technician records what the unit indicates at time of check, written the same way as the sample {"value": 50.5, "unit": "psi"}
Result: {"value": 87.5, "unit": "psi"}
